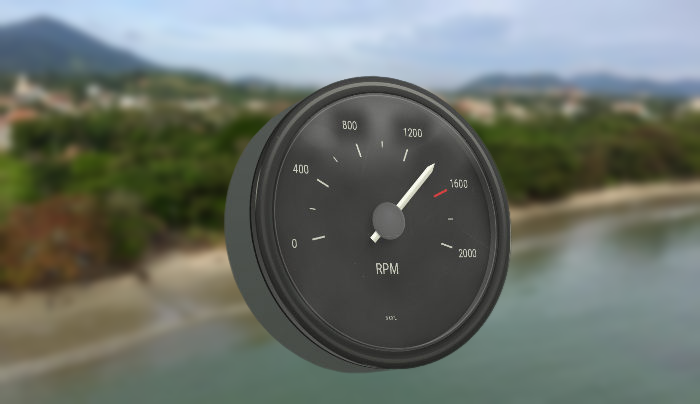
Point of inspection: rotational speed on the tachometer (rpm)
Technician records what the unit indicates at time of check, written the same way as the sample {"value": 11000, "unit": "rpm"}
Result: {"value": 1400, "unit": "rpm"}
